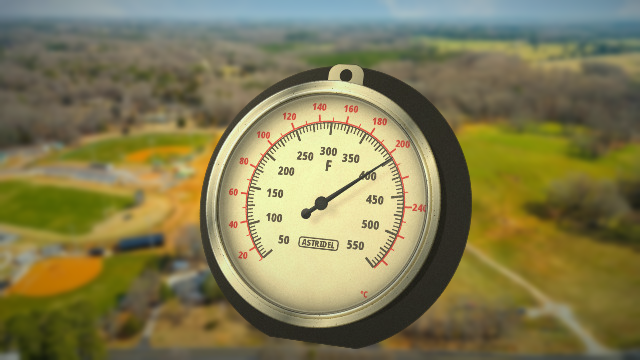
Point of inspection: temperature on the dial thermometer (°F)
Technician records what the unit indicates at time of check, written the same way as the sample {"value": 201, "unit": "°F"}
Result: {"value": 400, "unit": "°F"}
